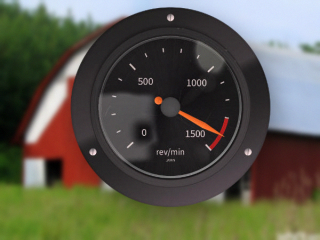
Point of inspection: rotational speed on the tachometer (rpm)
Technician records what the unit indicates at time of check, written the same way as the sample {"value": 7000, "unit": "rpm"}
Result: {"value": 1400, "unit": "rpm"}
